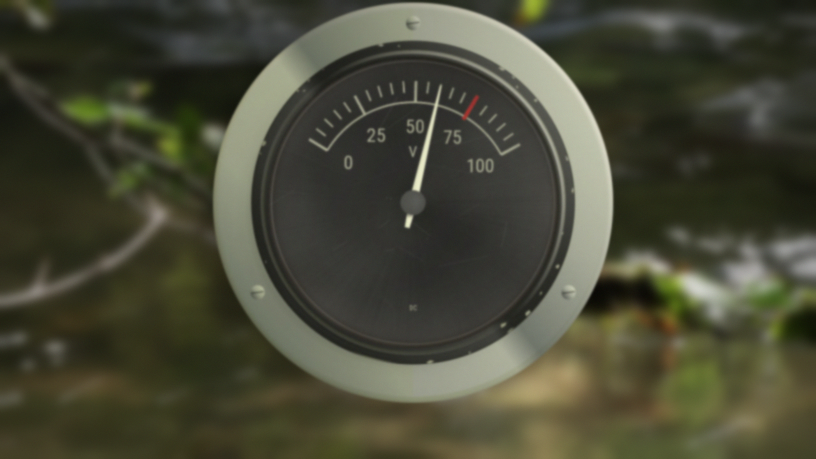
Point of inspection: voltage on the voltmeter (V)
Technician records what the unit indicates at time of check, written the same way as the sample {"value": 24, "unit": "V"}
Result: {"value": 60, "unit": "V"}
